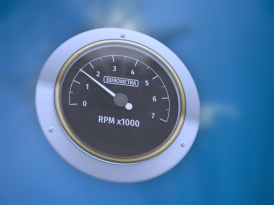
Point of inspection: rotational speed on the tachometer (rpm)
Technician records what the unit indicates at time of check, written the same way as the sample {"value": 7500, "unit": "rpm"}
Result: {"value": 1500, "unit": "rpm"}
